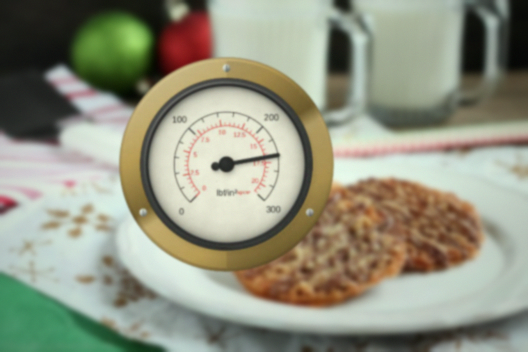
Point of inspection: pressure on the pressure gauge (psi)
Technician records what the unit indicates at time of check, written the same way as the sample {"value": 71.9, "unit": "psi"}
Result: {"value": 240, "unit": "psi"}
